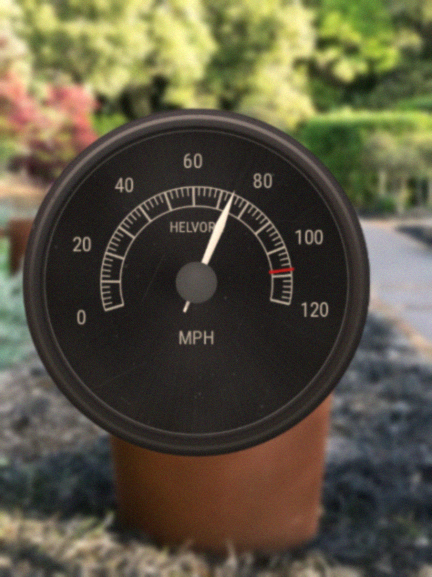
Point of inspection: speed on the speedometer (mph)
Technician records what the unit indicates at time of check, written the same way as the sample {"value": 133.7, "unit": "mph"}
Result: {"value": 74, "unit": "mph"}
